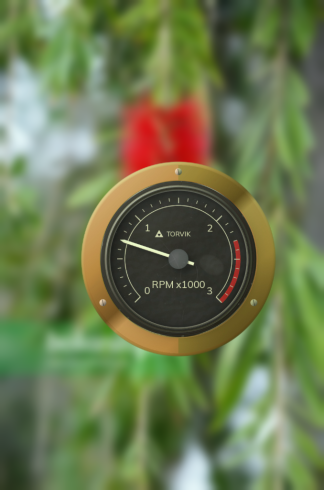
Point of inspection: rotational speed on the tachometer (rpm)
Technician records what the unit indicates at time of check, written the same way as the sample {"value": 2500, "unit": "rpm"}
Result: {"value": 700, "unit": "rpm"}
